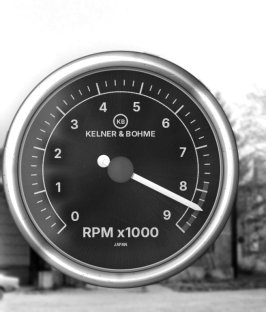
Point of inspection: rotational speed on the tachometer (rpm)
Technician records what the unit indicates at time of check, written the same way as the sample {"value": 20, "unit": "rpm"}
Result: {"value": 8400, "unit": "rpm"}
